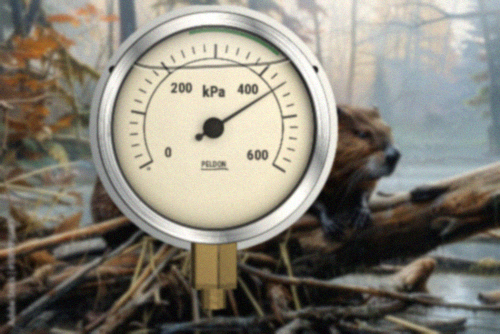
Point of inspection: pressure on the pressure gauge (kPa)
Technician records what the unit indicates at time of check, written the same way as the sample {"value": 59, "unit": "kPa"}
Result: {"value": 440, "unit": "kPa"}
